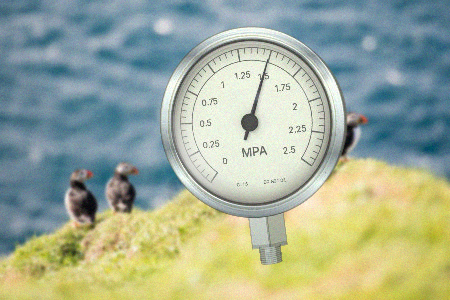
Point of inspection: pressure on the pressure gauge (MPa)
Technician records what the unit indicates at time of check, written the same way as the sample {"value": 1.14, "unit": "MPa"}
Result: {"value": 1.5, "unit": "MPa"}
